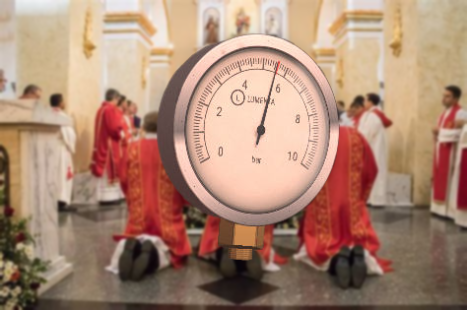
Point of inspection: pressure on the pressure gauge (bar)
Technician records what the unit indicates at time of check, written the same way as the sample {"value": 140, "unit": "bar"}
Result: {"value": 5.5, "unit": "bar"}
